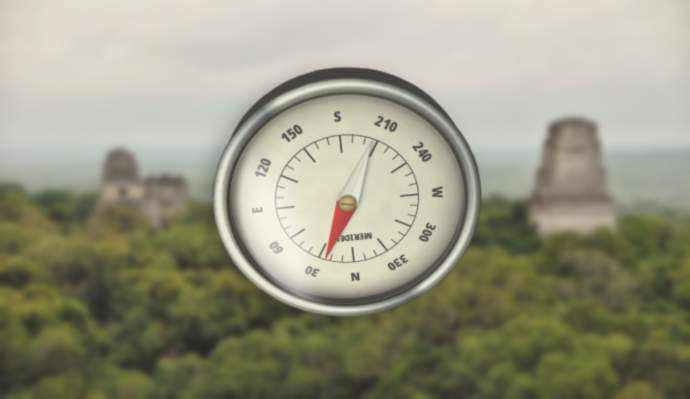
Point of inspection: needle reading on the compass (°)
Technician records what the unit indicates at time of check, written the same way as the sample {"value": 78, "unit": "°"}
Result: {"value": 25, "unit": "°"}
